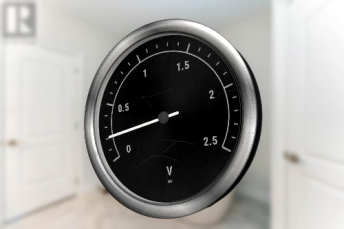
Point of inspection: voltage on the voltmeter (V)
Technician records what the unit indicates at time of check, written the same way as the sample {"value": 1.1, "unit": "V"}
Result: {"value": 0.2, "unit": "V"}
